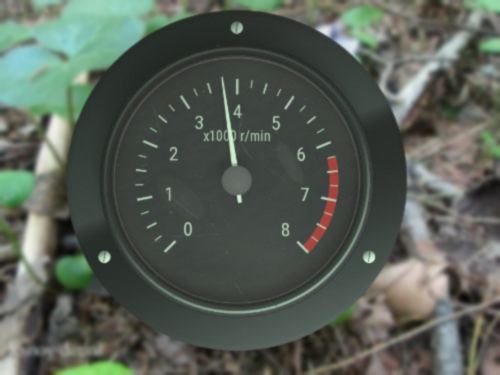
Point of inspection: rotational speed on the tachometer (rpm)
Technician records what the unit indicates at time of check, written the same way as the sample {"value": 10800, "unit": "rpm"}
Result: {"value": 3750, "unit": "rpm"}
